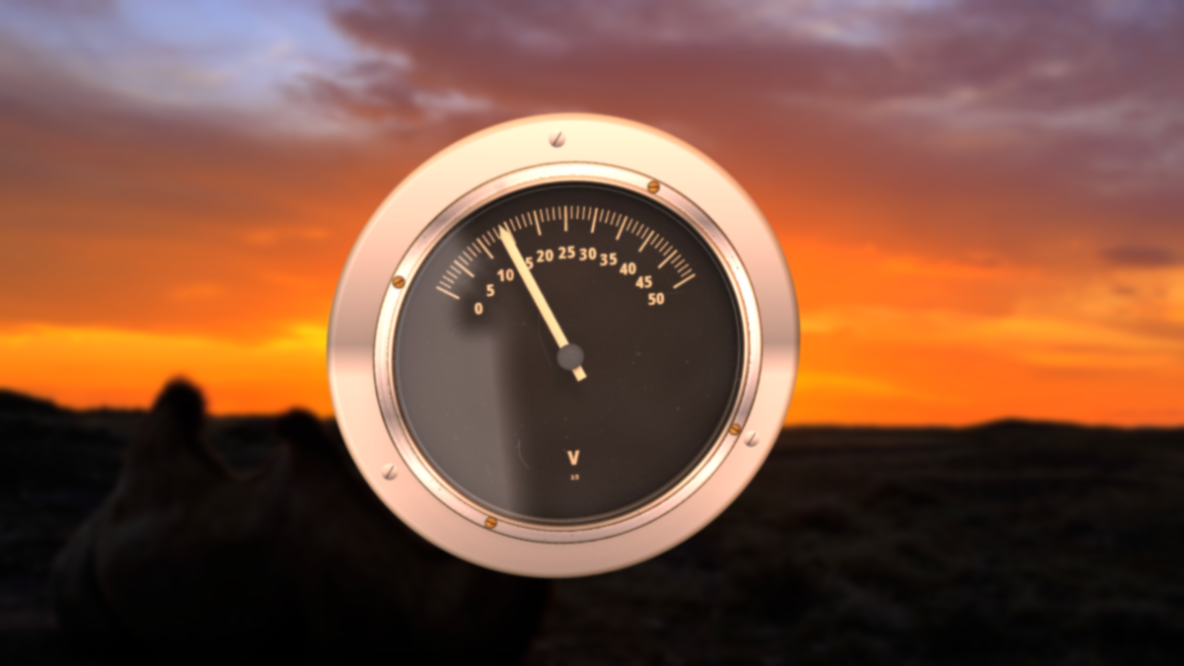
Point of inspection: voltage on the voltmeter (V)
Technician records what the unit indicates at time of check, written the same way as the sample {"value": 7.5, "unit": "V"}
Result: {"value": 14, "unit": "V"}
